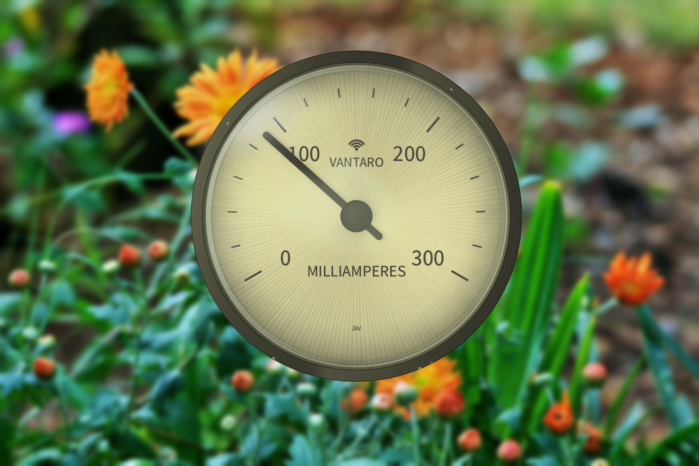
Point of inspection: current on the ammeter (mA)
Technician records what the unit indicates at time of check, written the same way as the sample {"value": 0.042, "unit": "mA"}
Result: {"value": 90, "unit": "mA"}
